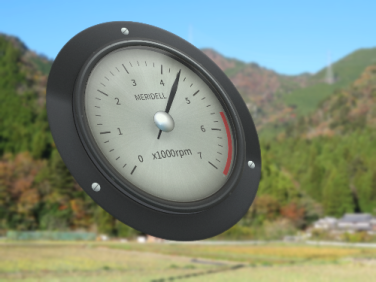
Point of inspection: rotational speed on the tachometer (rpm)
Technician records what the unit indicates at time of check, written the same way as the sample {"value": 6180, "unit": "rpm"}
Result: {"value": 4400, "unit": "rpm"}
